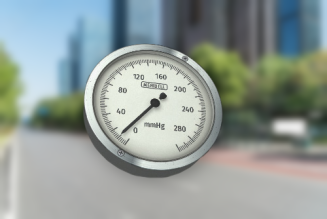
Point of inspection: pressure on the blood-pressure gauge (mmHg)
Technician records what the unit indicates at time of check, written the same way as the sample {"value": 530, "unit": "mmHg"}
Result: {"value": 10, "unit": "mmHg"}
